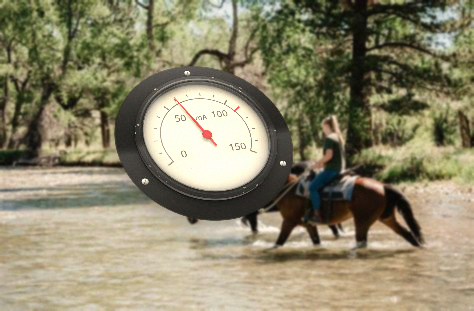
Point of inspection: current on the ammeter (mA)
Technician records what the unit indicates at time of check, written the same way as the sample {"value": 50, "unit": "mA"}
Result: {"value": 60, "unit": "mA"}
